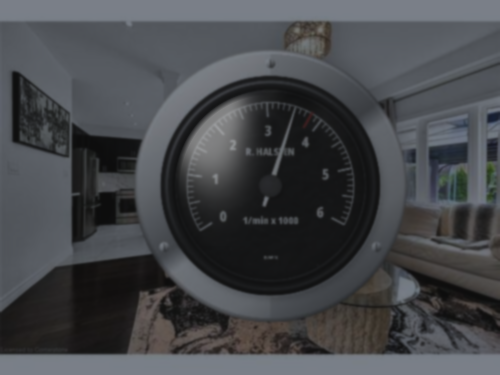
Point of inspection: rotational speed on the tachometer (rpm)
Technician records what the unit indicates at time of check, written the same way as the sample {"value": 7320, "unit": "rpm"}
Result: {"value": 3500, "unit": "rpm"}
